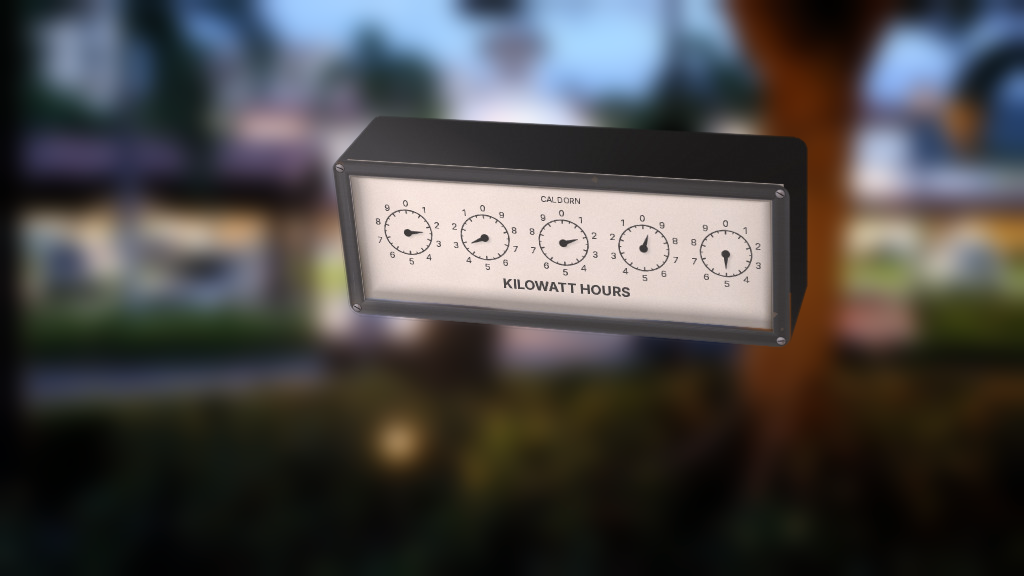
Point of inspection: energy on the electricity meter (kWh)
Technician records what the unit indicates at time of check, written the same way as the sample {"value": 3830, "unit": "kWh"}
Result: {"value": 23195, "unit": "kWh"}
